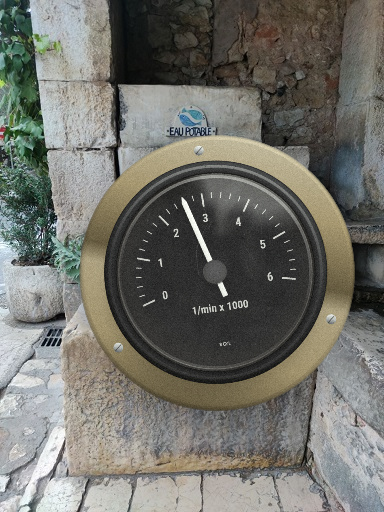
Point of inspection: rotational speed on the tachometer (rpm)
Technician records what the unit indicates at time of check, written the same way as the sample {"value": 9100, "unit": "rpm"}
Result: {"value": 2600, "unit": "rpm"}
